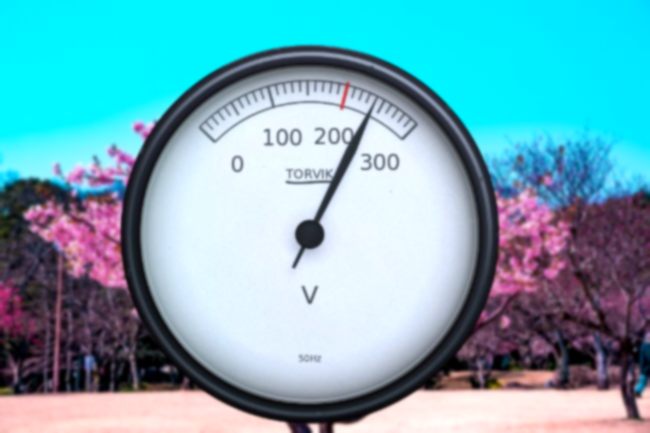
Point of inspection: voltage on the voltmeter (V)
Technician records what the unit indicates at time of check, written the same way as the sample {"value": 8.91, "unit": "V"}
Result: {"value": 240, "unit": "V"}
